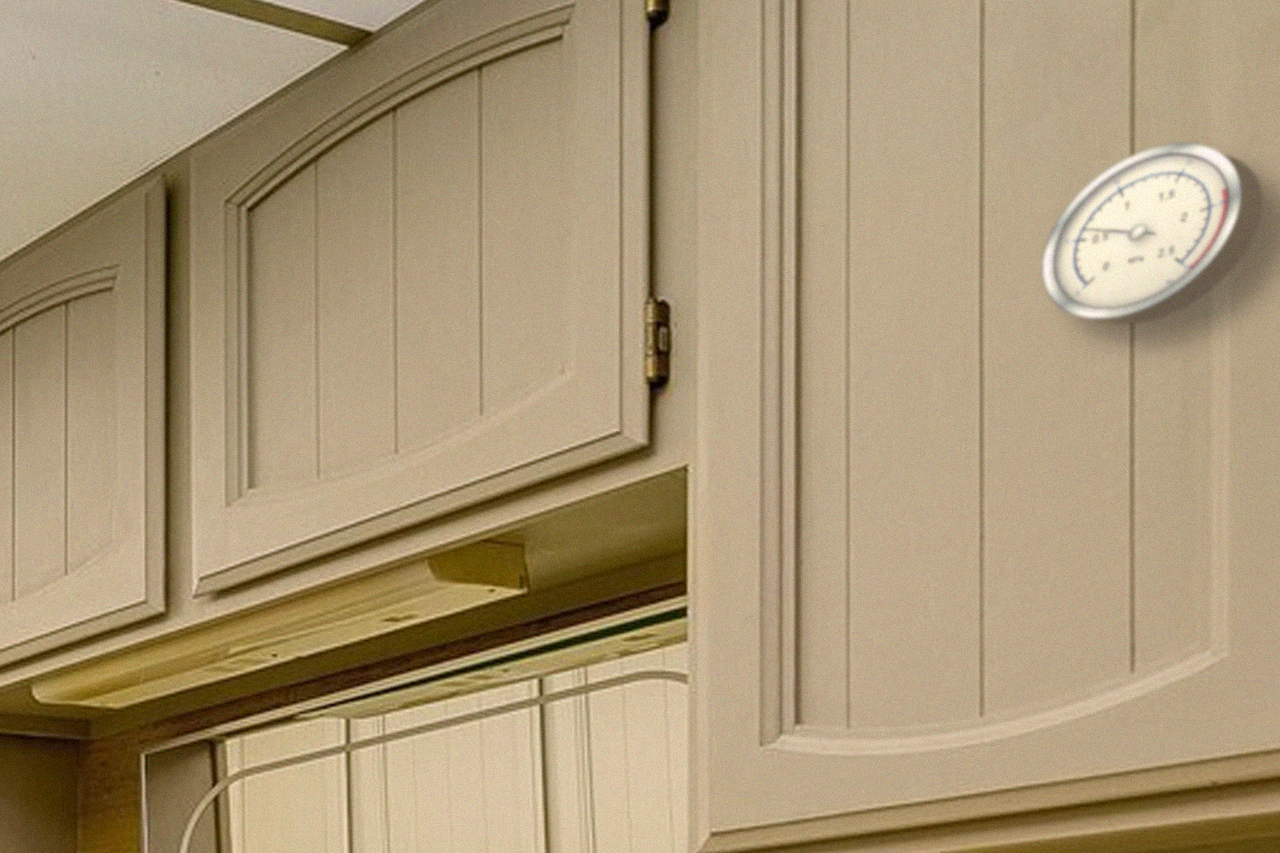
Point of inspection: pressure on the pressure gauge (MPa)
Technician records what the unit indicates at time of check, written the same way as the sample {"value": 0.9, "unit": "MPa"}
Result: {"value": 0.6, "unit": "MPa"}
